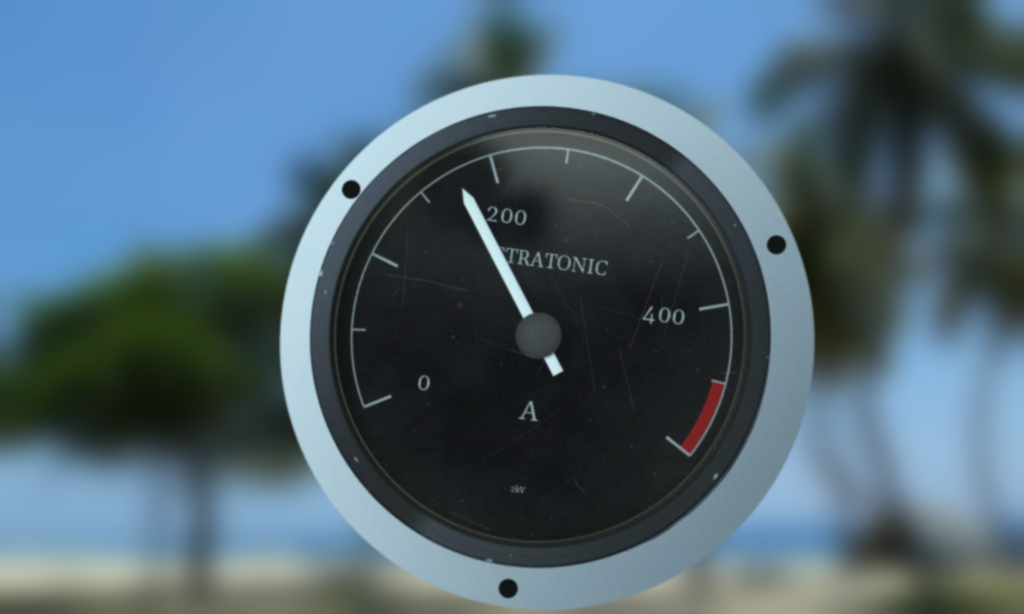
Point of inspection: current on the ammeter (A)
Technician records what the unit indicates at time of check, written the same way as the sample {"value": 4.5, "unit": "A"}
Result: {"value": 175, "unit": "A"}
